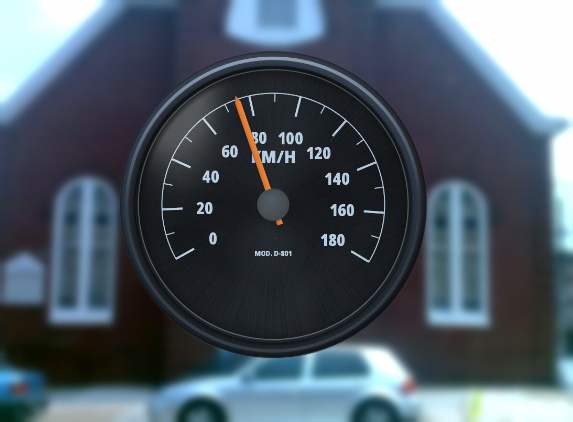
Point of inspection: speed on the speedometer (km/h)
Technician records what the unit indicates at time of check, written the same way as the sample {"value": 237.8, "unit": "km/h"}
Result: {"value": 75, "unit": "km/h"}
